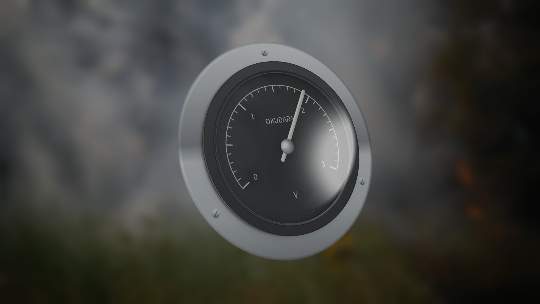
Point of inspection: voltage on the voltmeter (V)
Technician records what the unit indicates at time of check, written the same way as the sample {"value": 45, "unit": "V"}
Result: {"value": 1.9, "unit": "V"}
